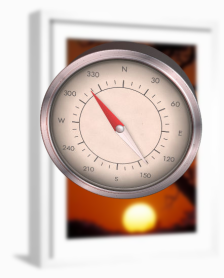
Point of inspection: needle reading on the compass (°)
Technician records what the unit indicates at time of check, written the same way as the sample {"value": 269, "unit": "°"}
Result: {"value": 320, "unit": "°"}
